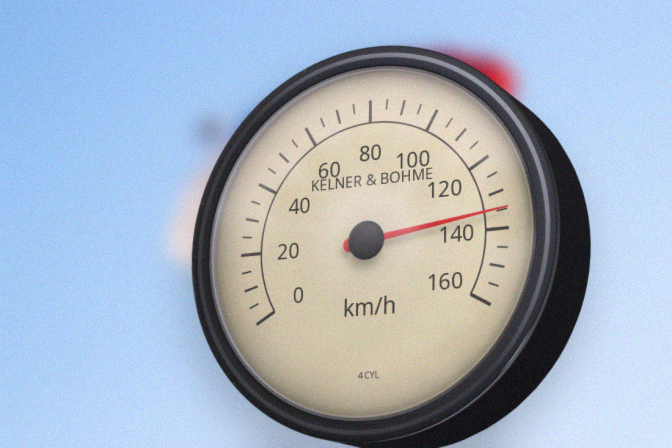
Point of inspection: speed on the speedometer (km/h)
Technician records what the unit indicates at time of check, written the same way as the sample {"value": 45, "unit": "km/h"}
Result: {"value": 135, "unit": "km/h"}
